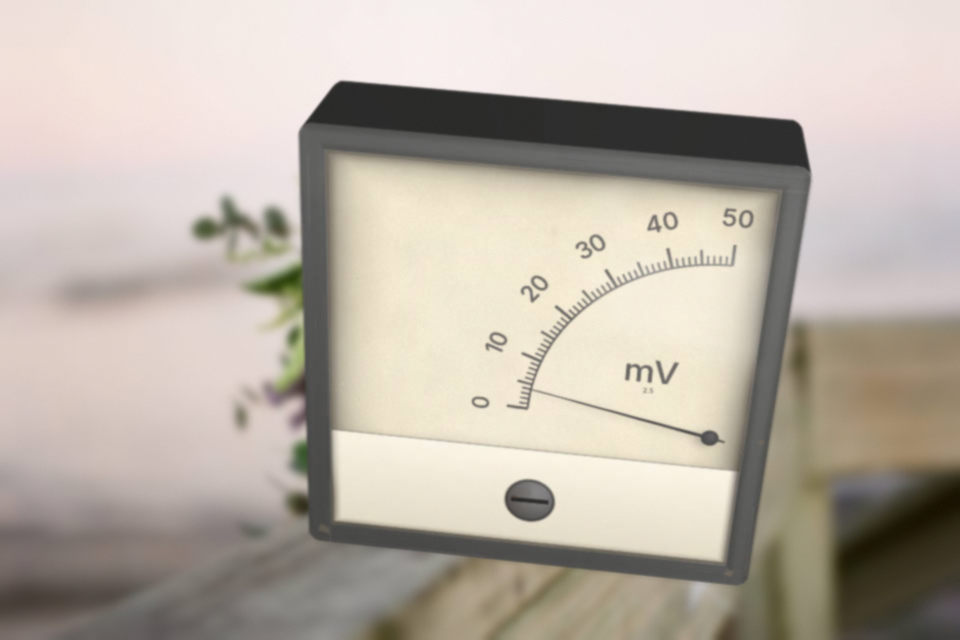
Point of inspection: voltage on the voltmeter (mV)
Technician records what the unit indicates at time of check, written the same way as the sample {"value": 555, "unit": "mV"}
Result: {"value": 5, "unit": "mV"}
